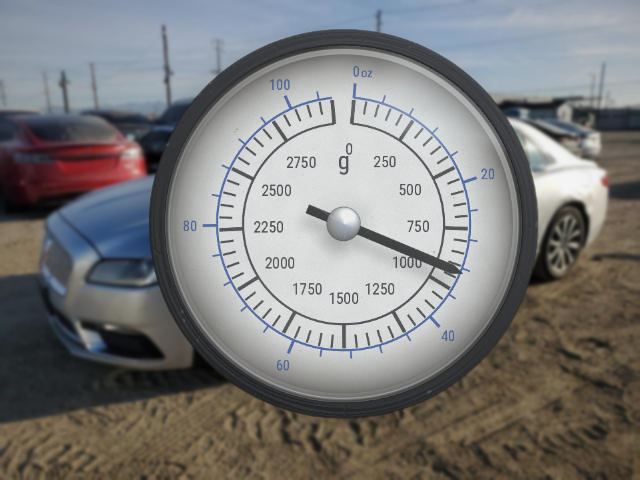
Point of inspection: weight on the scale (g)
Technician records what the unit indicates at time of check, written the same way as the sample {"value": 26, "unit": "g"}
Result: {"value": 925, "unit": "g"}
